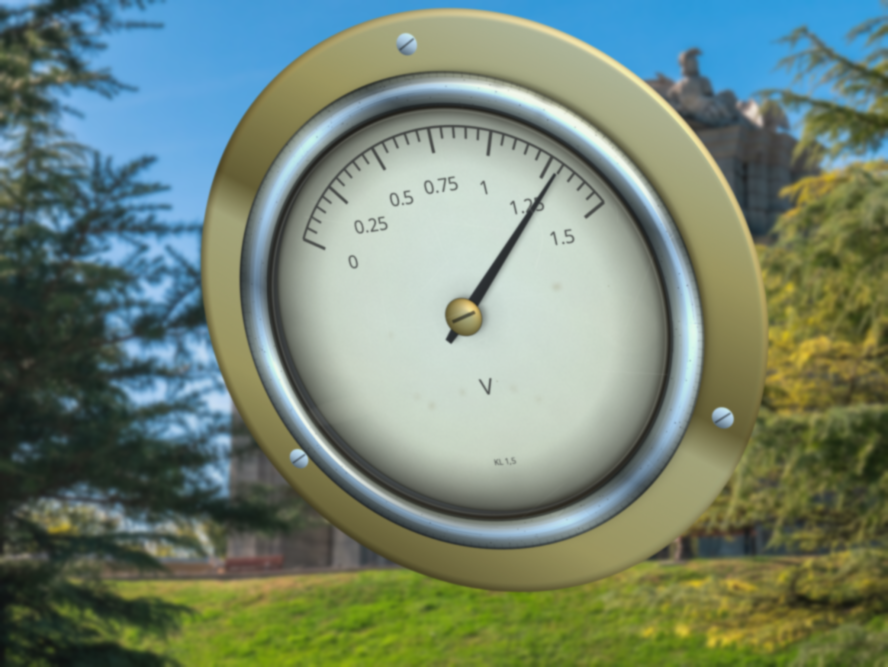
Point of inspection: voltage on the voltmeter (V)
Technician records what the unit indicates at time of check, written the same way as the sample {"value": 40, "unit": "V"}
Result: {"value": 1.3, "unit": "V"}
